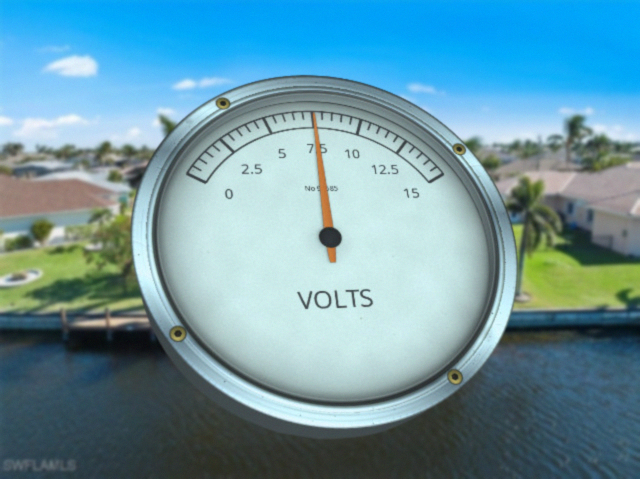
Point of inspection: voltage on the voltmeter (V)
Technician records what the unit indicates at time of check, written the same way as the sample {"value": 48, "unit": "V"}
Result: {"value": 7.5, "unit": "V"}
